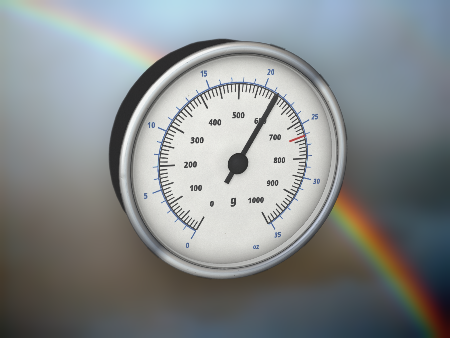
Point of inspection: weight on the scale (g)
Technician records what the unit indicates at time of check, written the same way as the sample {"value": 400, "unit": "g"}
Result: {"value": 600, "unit": "g"}
